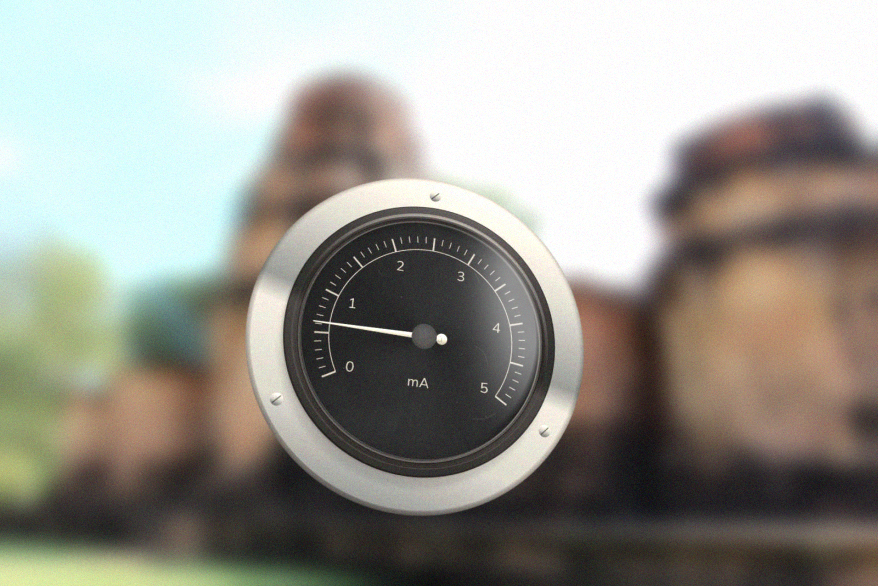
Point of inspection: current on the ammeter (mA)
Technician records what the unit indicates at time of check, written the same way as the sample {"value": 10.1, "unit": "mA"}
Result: {"value": 0.6, "unit": "mA"}
